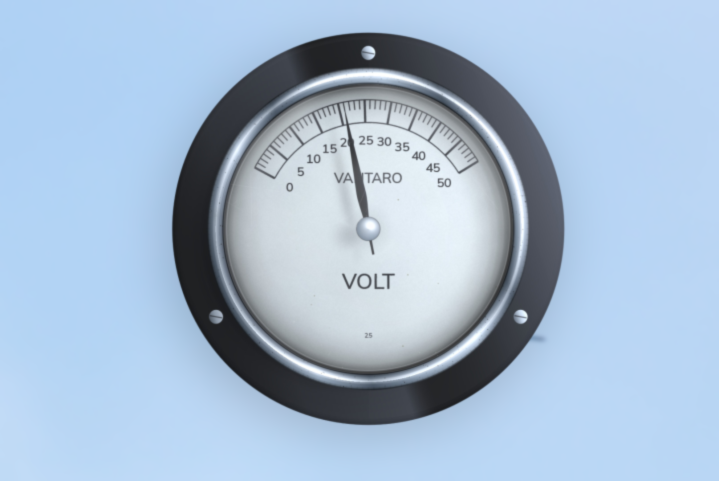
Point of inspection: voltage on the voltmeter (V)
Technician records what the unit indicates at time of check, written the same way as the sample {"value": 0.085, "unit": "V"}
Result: {"value": 21, "unit": "V"}
